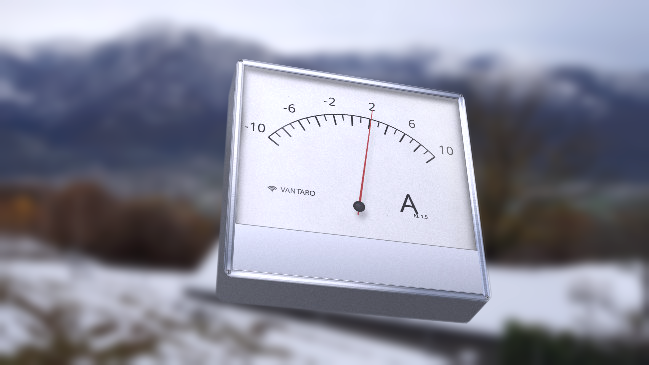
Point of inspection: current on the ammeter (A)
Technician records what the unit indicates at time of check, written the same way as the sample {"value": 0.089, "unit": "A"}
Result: {"value": 2, "unit": "A"}
